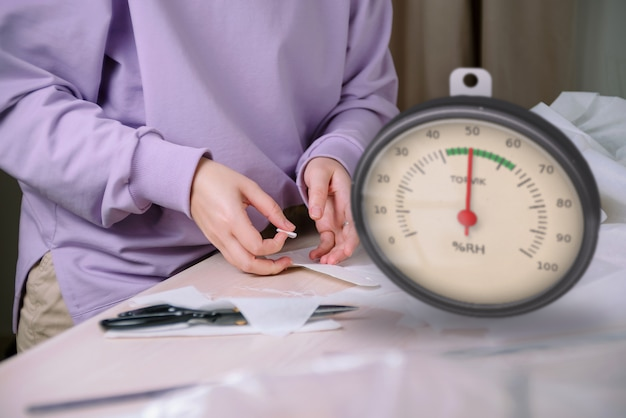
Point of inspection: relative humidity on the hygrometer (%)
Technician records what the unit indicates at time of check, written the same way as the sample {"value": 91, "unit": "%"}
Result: {"value": 50, "unit": "%"}
